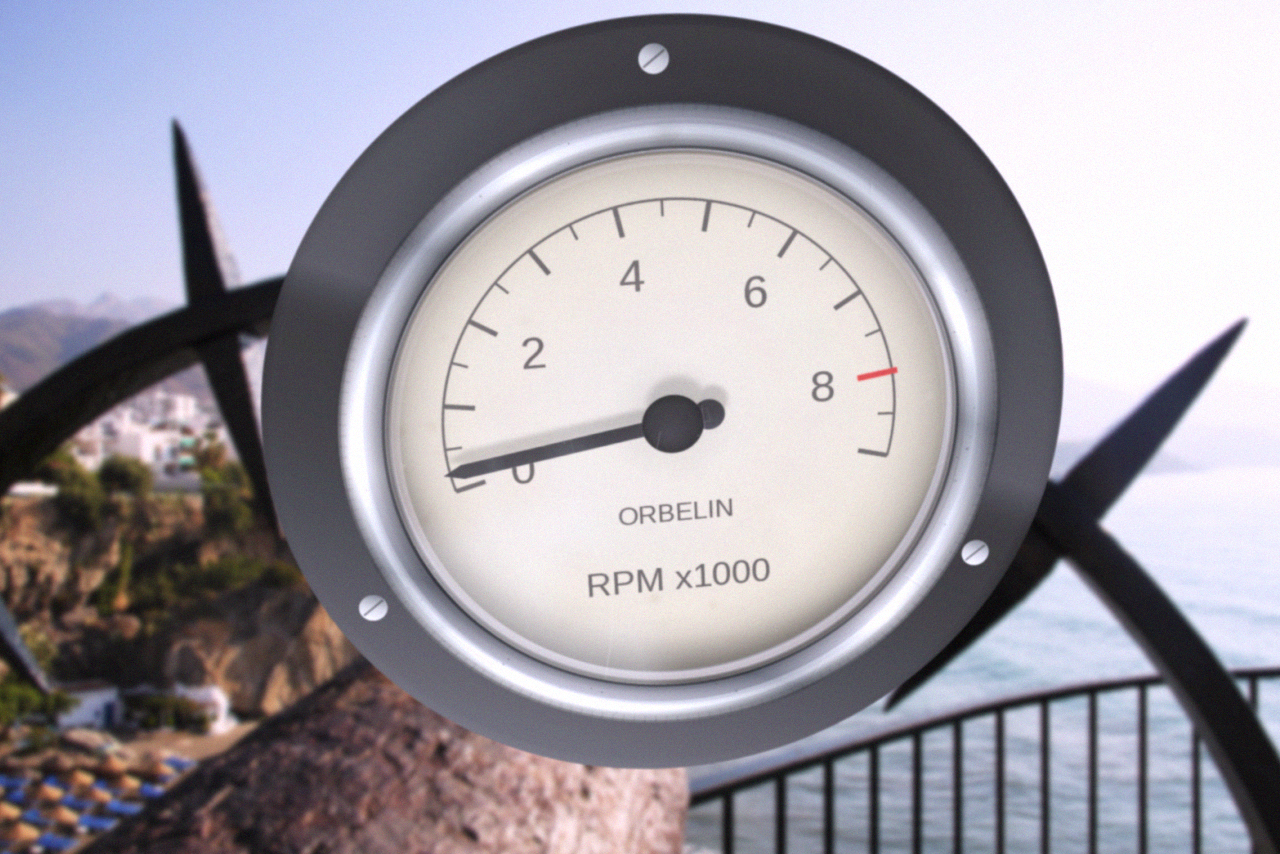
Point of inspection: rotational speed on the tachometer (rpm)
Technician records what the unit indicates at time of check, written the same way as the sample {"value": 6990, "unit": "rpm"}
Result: {"value": 250, "unit": "rpm"}
